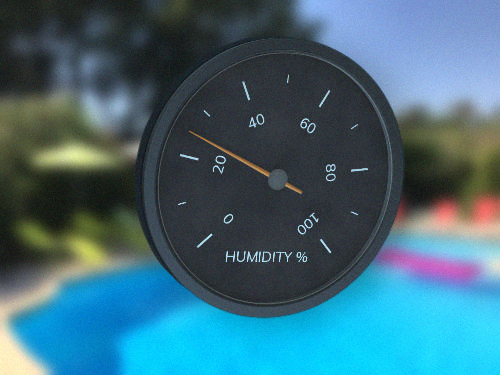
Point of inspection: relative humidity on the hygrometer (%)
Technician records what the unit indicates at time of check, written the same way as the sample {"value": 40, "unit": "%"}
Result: {"value": 25, "unit": "%"}
